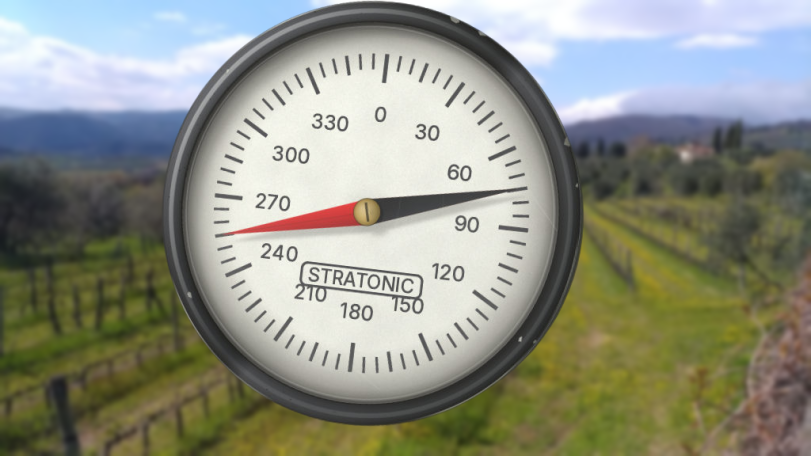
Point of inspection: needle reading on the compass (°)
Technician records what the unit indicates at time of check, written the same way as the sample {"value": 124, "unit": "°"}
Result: {"value": 255, "unit": "°"}
